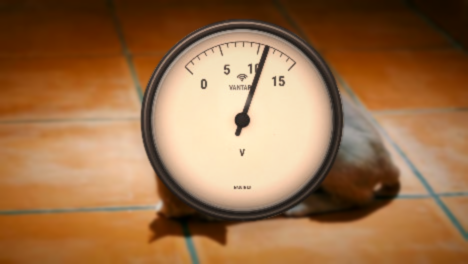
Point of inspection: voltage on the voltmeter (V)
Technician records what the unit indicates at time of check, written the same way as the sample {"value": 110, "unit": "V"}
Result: {"value": 11, "unit": "V"}
